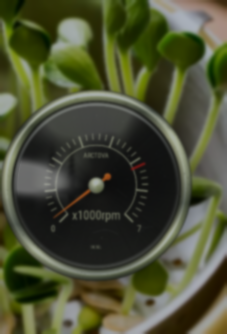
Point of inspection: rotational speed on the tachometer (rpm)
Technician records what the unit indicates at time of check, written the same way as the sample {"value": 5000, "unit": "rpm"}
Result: {"value": 200, "unit": "rpm"}
